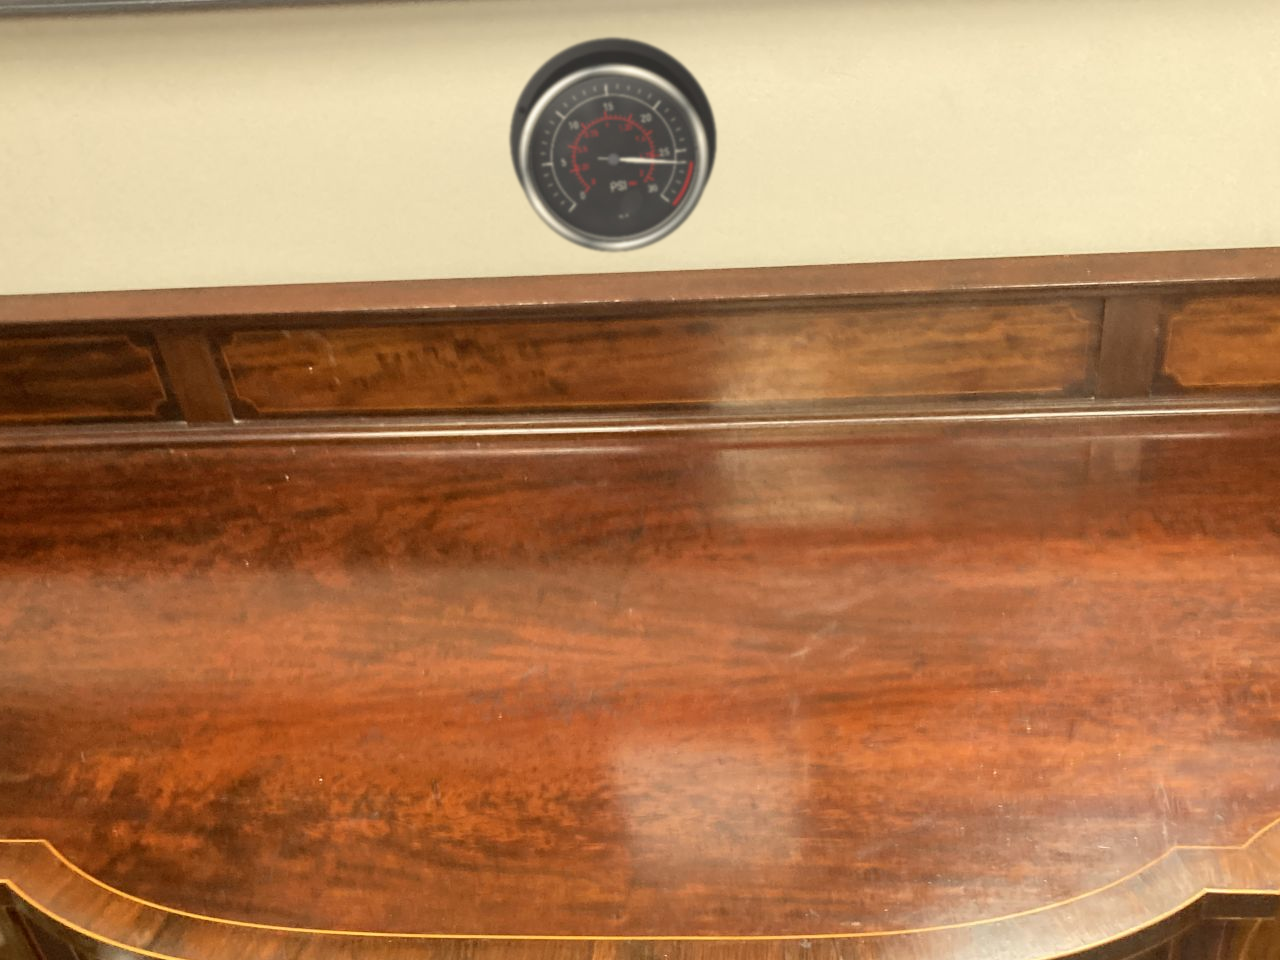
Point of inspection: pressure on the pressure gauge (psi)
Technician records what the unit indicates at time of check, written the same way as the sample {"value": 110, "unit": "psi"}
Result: {"value": 26, "unit": "psi"}
